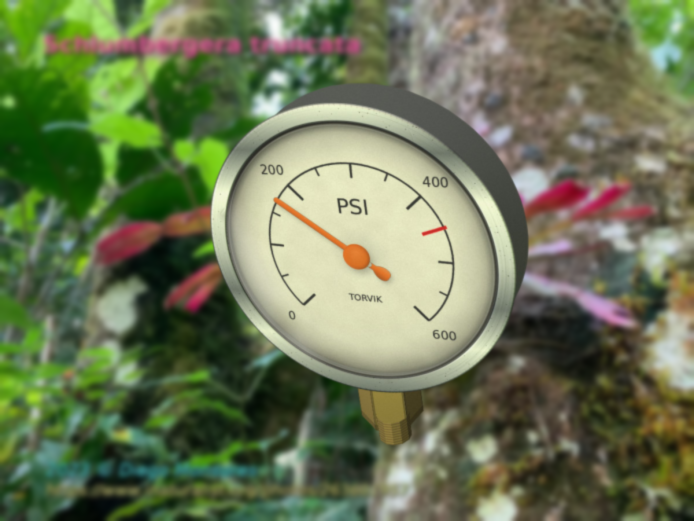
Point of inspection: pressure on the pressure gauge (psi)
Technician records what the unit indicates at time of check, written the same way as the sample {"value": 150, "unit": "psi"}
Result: {"value": 175, "unit": "psi"}
